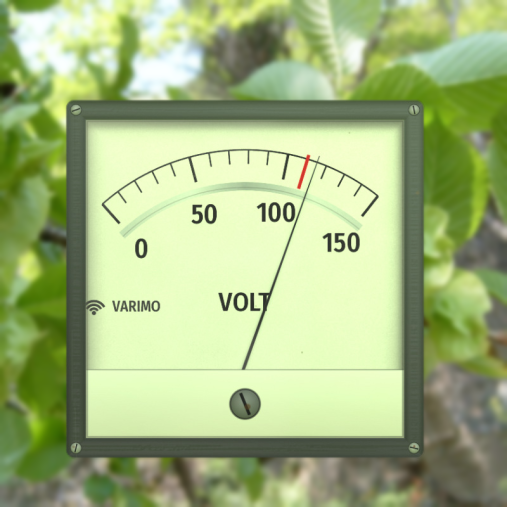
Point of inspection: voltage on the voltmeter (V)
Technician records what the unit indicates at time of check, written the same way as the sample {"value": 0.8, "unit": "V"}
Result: {"value": 115, "unit": "V"}
